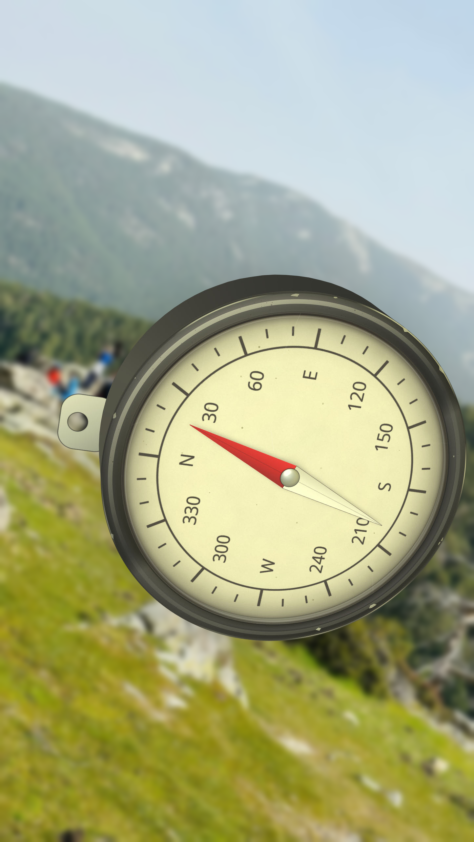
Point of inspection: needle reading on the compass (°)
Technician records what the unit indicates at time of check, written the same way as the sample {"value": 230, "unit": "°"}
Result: {"value": 20, "unit": "°"}
